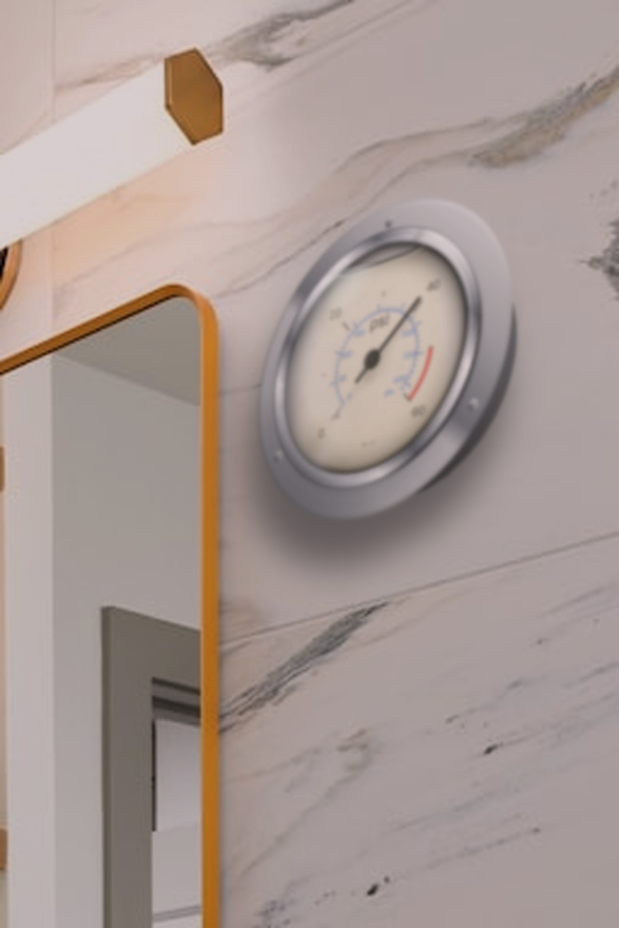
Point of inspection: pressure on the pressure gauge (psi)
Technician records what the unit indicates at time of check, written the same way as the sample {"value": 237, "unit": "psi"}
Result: {"value": 40, "unit": "psi"}
